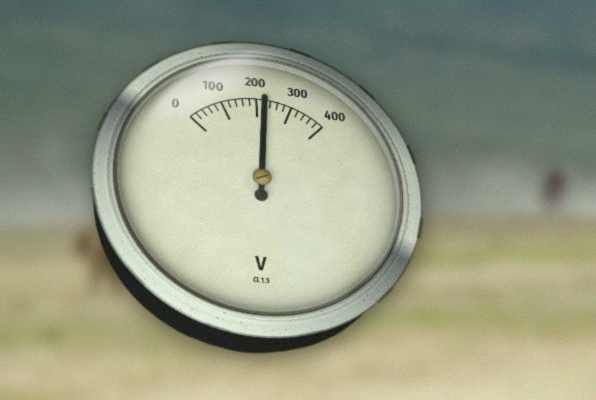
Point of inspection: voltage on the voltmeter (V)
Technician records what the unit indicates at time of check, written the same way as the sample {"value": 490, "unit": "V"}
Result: {"value": 220, "unit": "V"}
